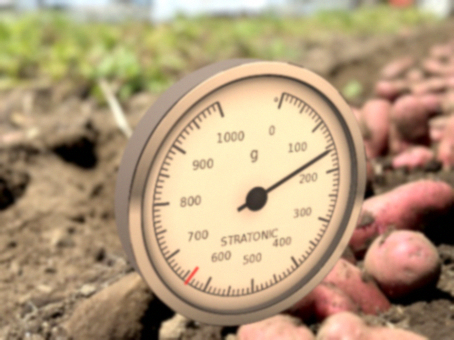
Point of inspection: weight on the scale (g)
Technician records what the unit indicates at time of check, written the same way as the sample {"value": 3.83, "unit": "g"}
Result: {"value": 150, "unit": "g"}
